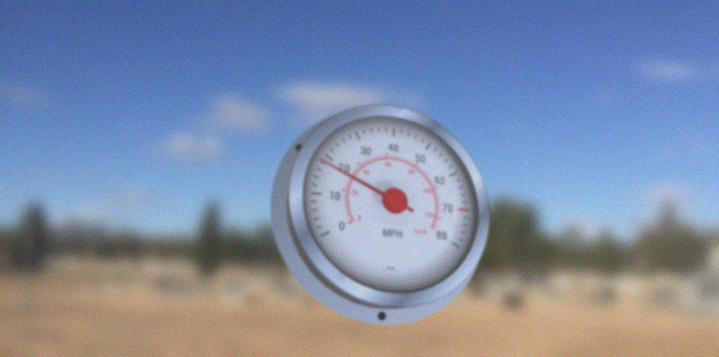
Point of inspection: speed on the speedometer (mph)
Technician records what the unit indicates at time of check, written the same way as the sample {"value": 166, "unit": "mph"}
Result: {"value": 18, "unit": "mph"}
